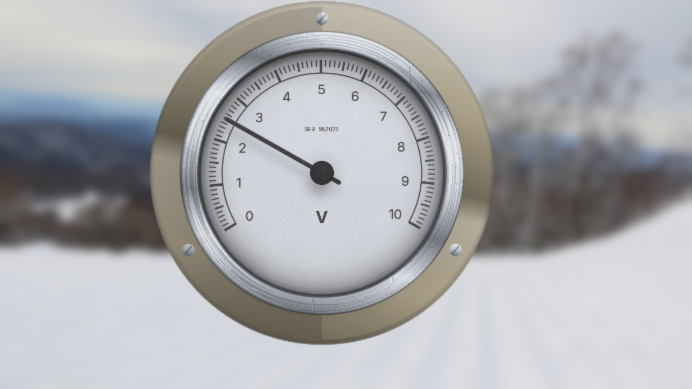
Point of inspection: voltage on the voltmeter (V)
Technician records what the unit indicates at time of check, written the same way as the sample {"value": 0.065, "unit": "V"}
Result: {"value": 2.5, "unit": "V"}
